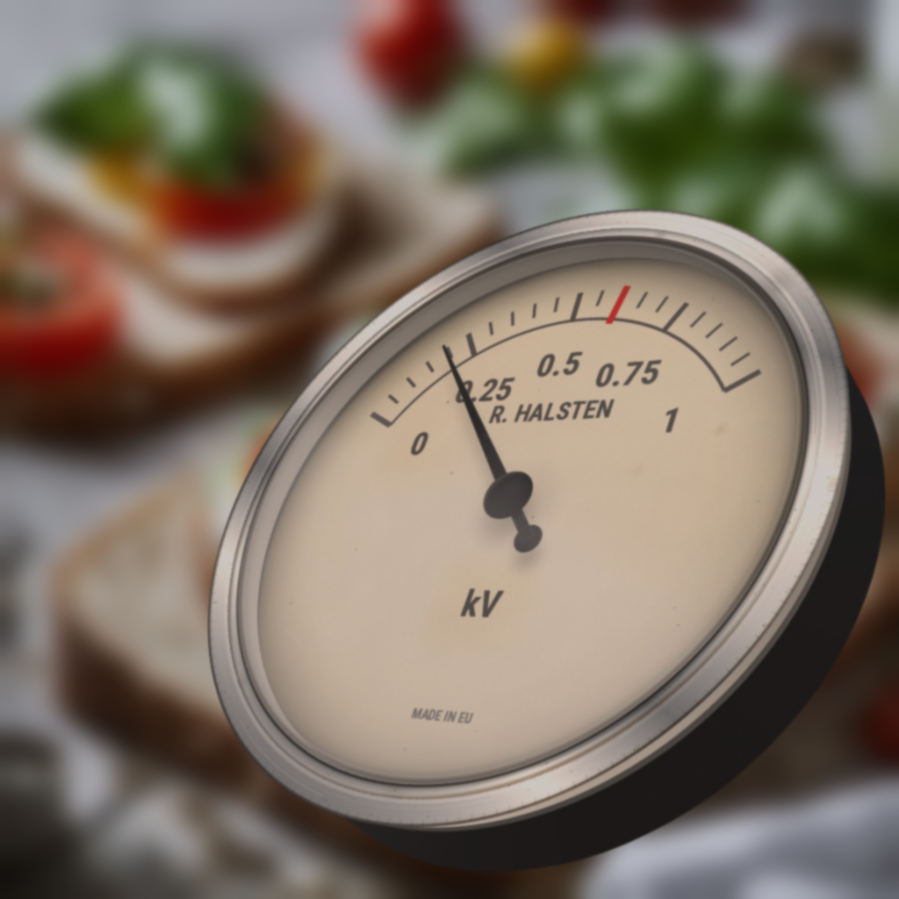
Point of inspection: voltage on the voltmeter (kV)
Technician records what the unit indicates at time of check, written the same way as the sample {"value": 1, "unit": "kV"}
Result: {"value": 0.2, "unit": "kV"}
